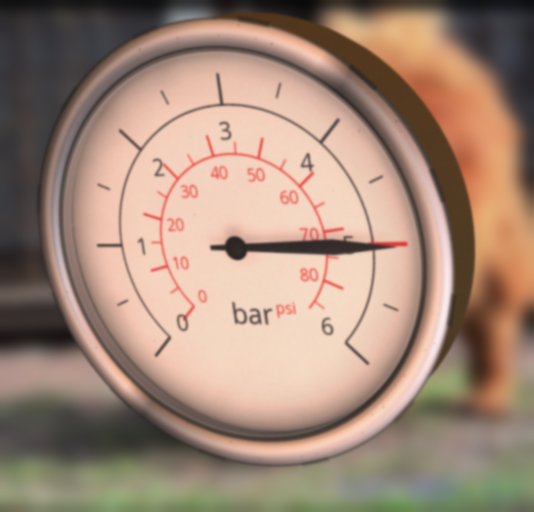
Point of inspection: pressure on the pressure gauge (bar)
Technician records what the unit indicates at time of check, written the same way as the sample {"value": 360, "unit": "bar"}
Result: {"value": 5, "unit": "bar"}
